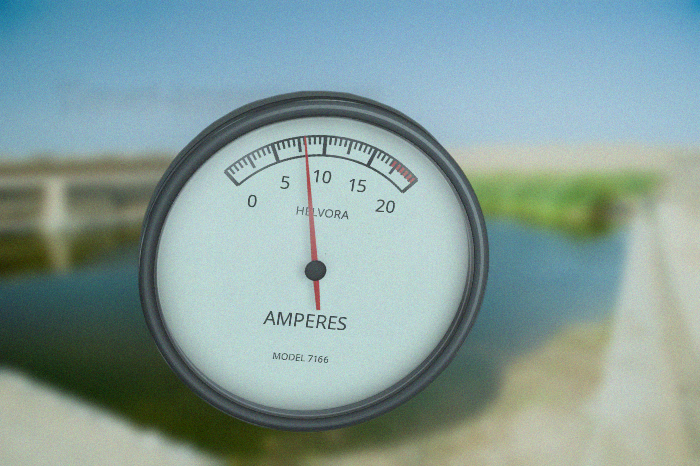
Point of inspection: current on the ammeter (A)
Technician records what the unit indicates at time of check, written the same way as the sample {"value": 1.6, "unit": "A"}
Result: {"value": 8, "unit": "A"}
